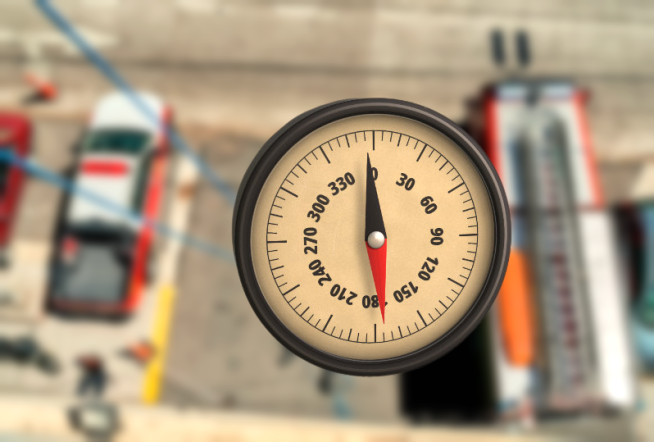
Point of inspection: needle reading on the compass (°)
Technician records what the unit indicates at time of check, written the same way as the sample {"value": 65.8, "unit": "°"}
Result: {"value": 175, "unit": "°"}
